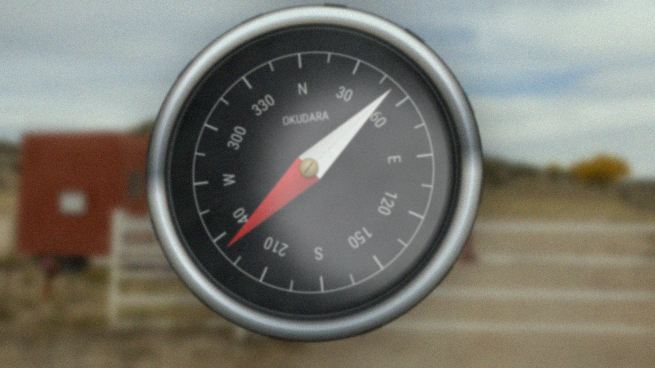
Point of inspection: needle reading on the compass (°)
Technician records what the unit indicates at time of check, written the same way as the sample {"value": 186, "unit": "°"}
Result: {"value": 232.5, "unit": "°"}
